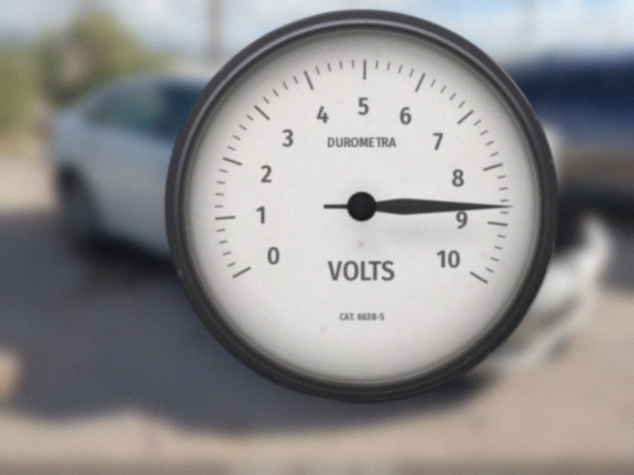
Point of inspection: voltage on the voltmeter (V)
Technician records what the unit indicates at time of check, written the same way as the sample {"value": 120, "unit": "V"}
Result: {"value": 8.7, "unit": "V"}
